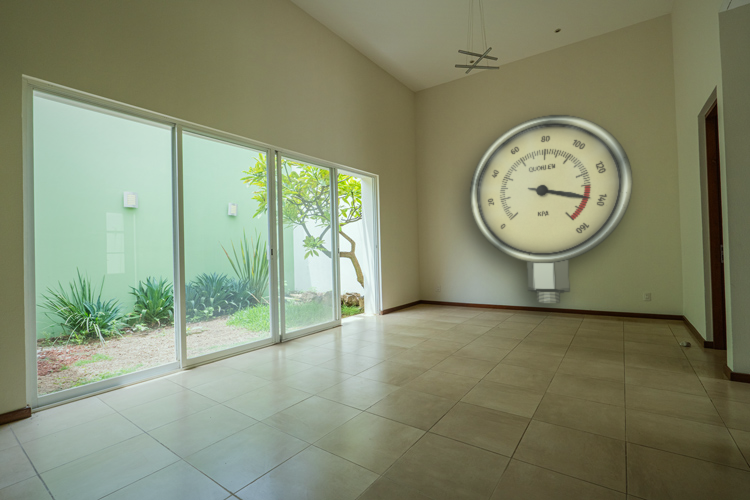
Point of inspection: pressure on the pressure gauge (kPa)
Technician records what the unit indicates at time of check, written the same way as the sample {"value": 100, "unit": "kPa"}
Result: {"value": 140, "unit": "kPa"}
